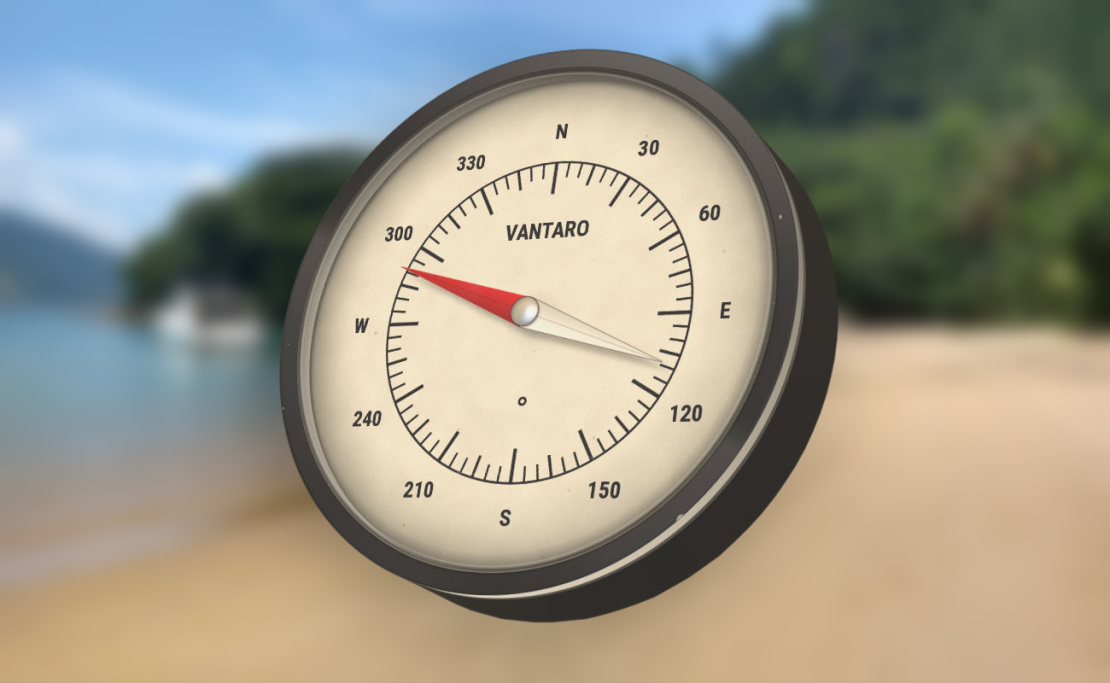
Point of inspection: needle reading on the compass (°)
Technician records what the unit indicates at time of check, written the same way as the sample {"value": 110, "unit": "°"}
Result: {"value": 290, "unit": "°"}
